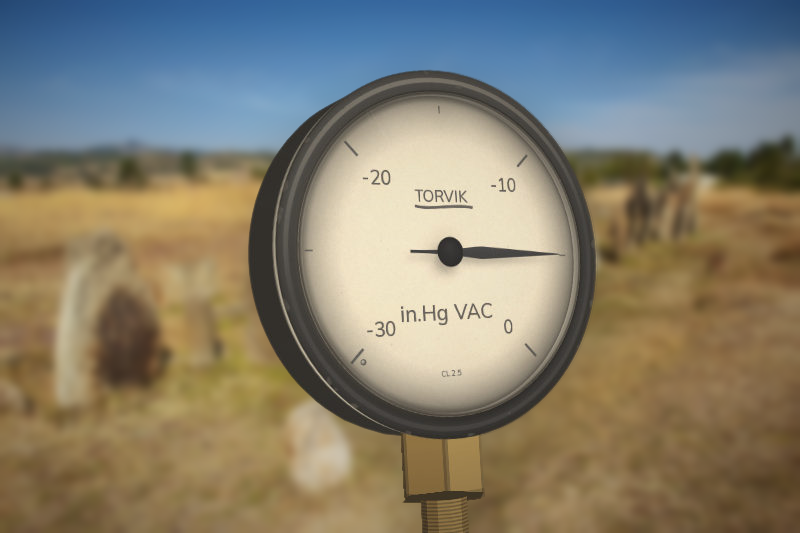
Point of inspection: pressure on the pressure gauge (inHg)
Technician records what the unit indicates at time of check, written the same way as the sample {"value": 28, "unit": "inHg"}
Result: {"value": -5, "unit": "inHg"}
